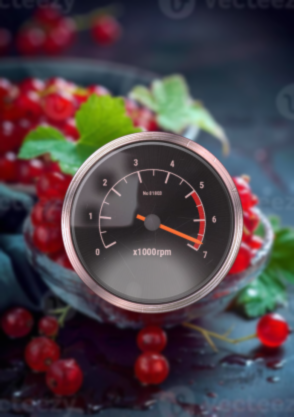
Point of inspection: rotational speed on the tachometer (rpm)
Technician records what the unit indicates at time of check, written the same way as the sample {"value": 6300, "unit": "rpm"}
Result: {"value": 6750, "unit": "rpm"}
